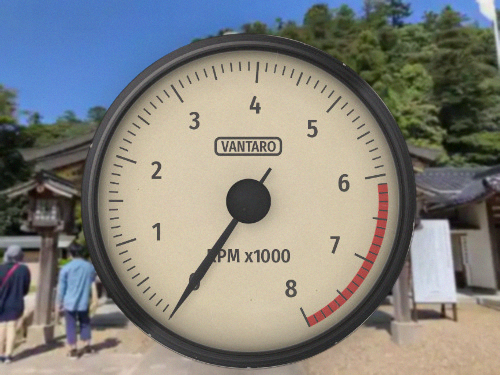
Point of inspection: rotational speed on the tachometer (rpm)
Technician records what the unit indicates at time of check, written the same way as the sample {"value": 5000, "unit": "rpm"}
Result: {"value": 0, "unit": "rpm"}
